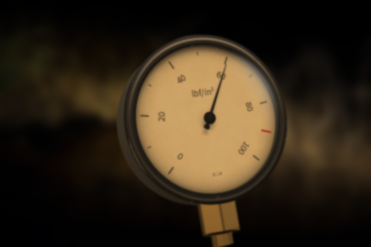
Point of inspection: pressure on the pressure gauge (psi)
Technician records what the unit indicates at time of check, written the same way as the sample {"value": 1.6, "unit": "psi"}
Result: {"value": 60, "unit": "psi"}
